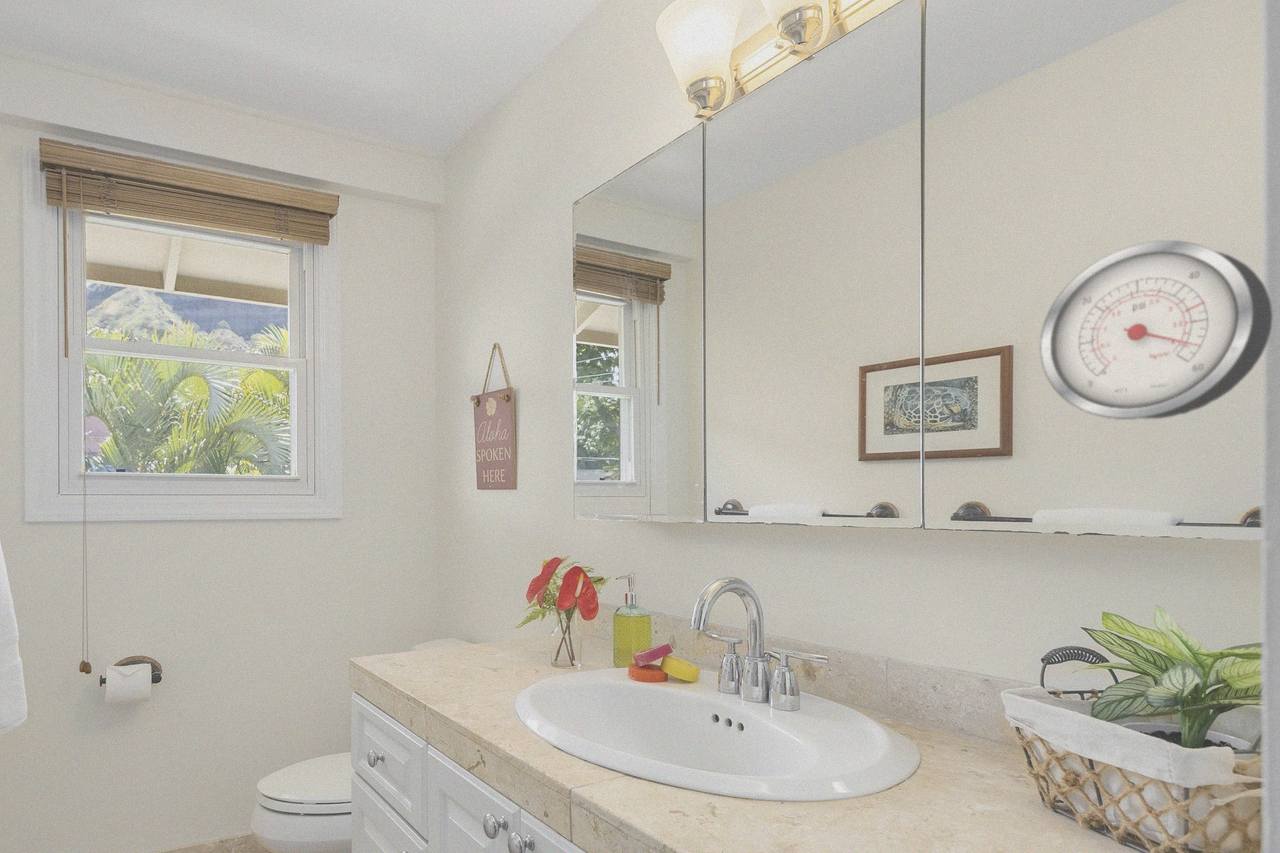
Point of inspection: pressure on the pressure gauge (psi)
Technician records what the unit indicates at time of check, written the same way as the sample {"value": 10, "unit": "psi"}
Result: {"value": 56, "unit": "psi"}
